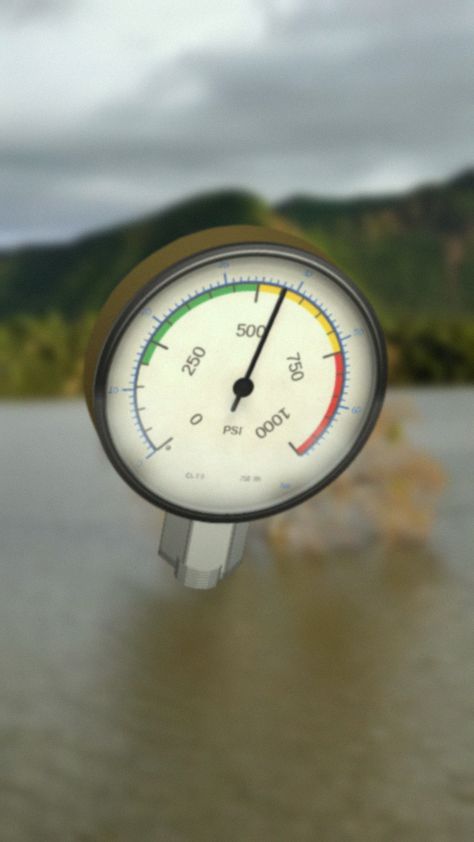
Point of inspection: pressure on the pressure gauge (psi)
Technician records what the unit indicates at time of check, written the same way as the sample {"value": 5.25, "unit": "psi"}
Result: {"value": 550, "unit": "psi"}
